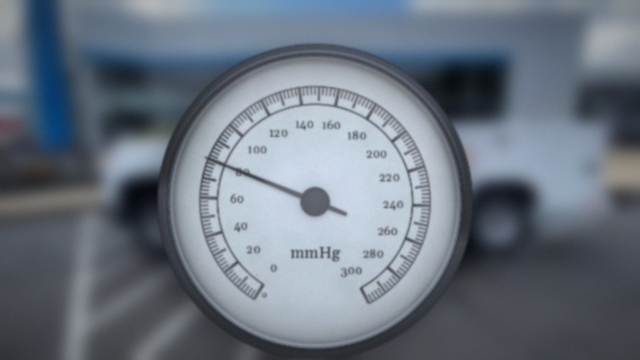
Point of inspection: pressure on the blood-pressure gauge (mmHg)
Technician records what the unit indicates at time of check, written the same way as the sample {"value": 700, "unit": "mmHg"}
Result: {"value": 80, "unit": "mmHg"}
